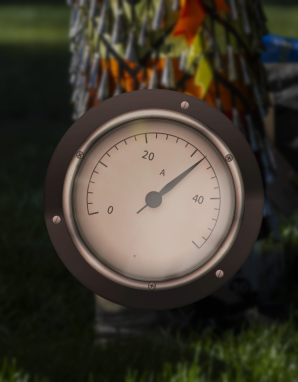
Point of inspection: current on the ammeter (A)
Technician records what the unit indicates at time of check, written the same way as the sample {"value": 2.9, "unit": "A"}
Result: {"value": 32, "unit": "A"}
